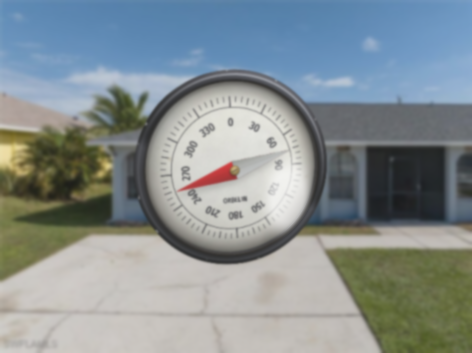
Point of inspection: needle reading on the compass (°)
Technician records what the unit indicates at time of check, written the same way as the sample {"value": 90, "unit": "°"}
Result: {"value": 255, "unit": "°"}
